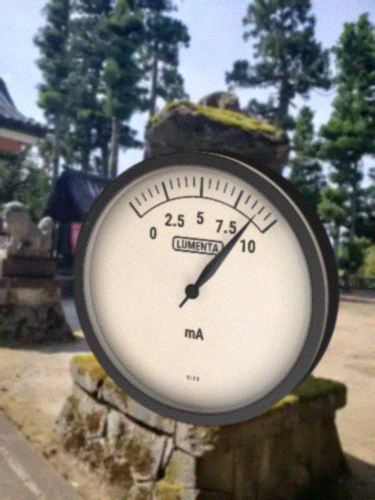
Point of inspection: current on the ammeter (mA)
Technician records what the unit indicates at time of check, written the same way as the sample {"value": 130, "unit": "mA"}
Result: {"value": 9, "unit": "mA"}
